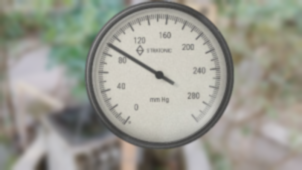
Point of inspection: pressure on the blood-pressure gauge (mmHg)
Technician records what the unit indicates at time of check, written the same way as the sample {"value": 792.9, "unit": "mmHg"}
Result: {"value": 90, "unit": "mmHg"}
